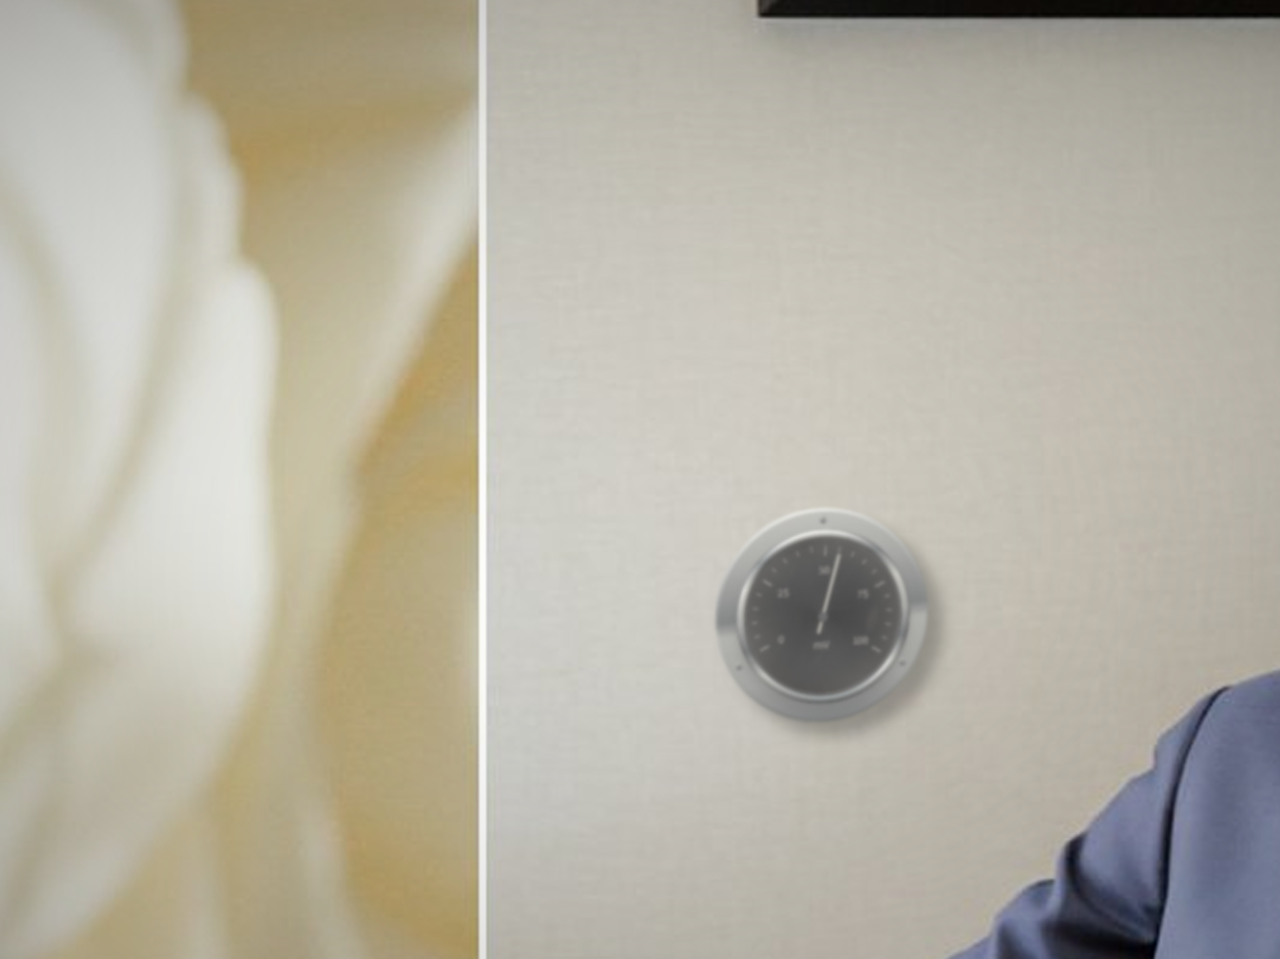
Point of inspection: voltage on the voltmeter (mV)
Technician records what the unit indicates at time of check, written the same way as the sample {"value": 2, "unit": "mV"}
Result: {"value": 55, "unit": "mV"}
